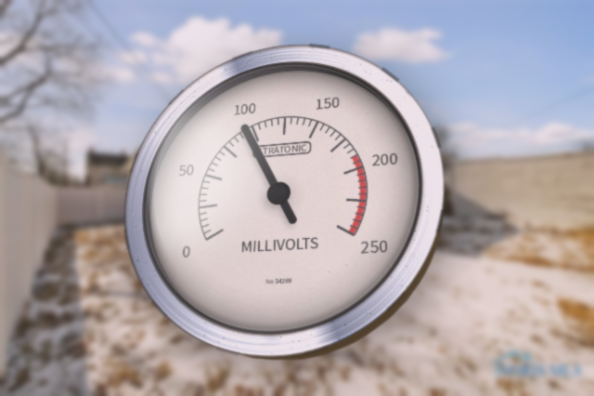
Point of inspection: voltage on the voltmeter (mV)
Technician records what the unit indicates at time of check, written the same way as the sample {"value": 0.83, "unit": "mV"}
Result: {"value": 95, "unit": "mV"}
